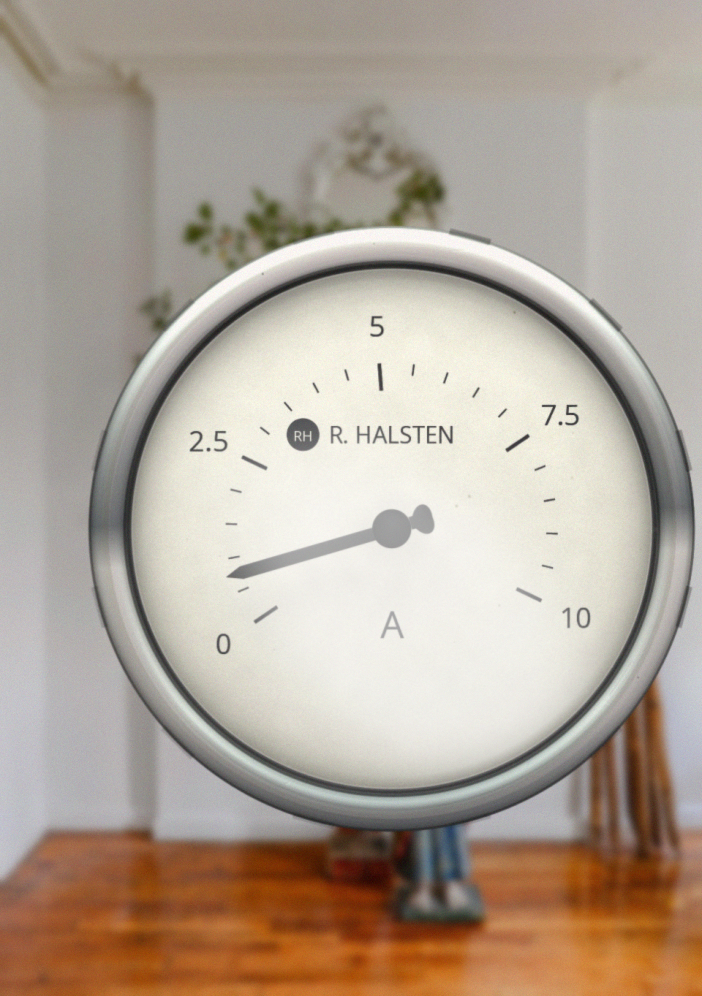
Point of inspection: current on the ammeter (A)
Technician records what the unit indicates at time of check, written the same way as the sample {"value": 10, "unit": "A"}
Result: {"value": 0.75, "unit": "A"}
